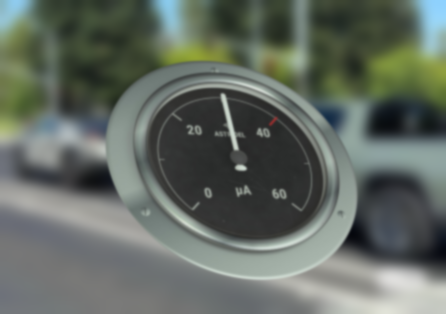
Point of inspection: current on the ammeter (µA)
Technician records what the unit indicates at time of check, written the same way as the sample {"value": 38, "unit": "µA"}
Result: {"value": 30, "unit": "µA"}
